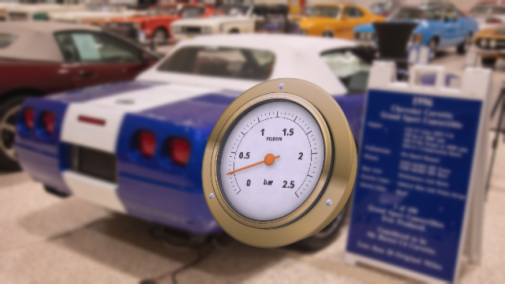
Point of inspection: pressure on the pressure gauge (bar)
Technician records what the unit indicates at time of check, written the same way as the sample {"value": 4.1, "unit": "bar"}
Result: {"value": 0.25, "unit": "bar"}
